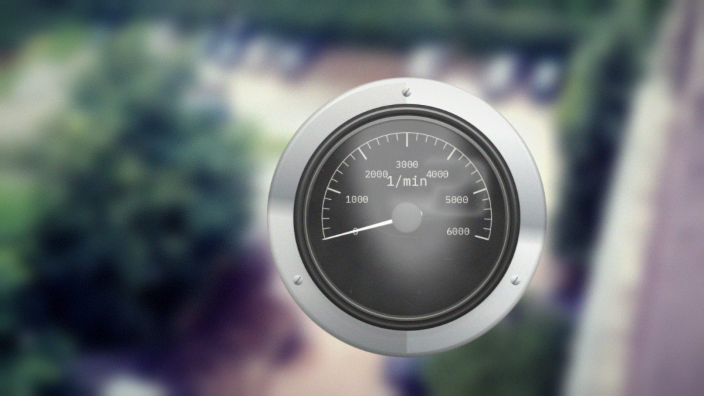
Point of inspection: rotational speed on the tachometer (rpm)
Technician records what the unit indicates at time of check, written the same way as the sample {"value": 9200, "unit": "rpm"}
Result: {"value": 0, "unit": "rpm"}
